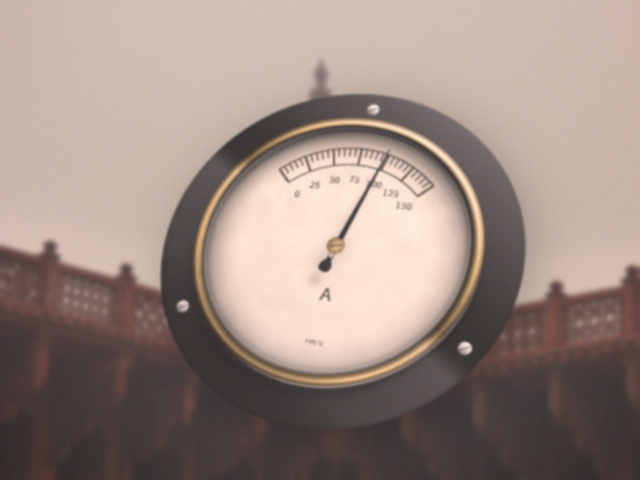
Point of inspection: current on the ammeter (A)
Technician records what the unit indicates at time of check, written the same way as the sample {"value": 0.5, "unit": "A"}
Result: {"value": 100, "unit": "A"}
